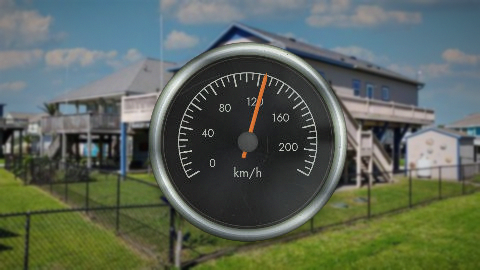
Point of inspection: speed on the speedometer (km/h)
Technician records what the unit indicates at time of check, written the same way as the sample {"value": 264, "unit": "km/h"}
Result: {"value": 125, "unit": "km/h"}
